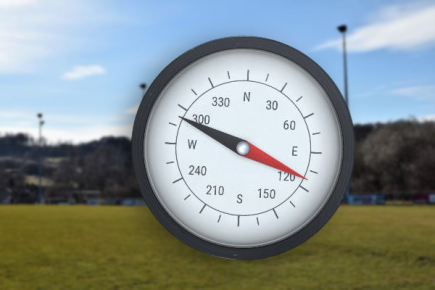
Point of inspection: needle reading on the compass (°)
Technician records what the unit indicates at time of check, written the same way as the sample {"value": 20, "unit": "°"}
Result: {"value": 112.5, "unit": "°"}
